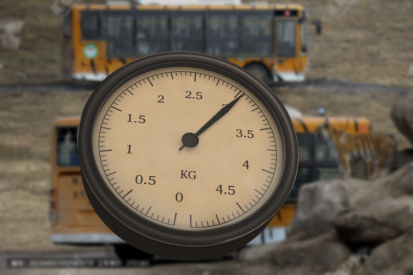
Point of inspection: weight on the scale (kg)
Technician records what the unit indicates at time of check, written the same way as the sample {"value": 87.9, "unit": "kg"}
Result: {"value": 3.05, "unit": "kg"}
